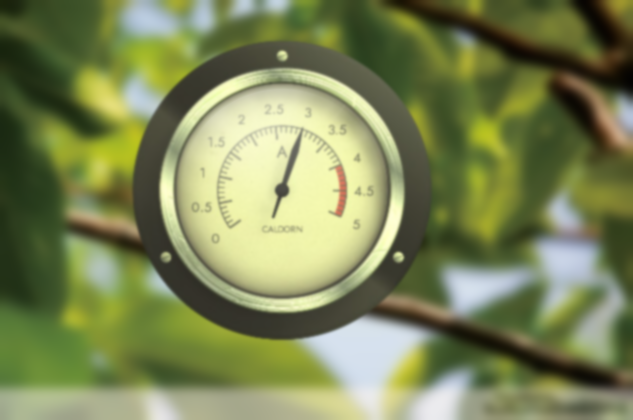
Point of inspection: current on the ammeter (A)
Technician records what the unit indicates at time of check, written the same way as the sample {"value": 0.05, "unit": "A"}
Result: {"value": 3, "unit": "A"}
